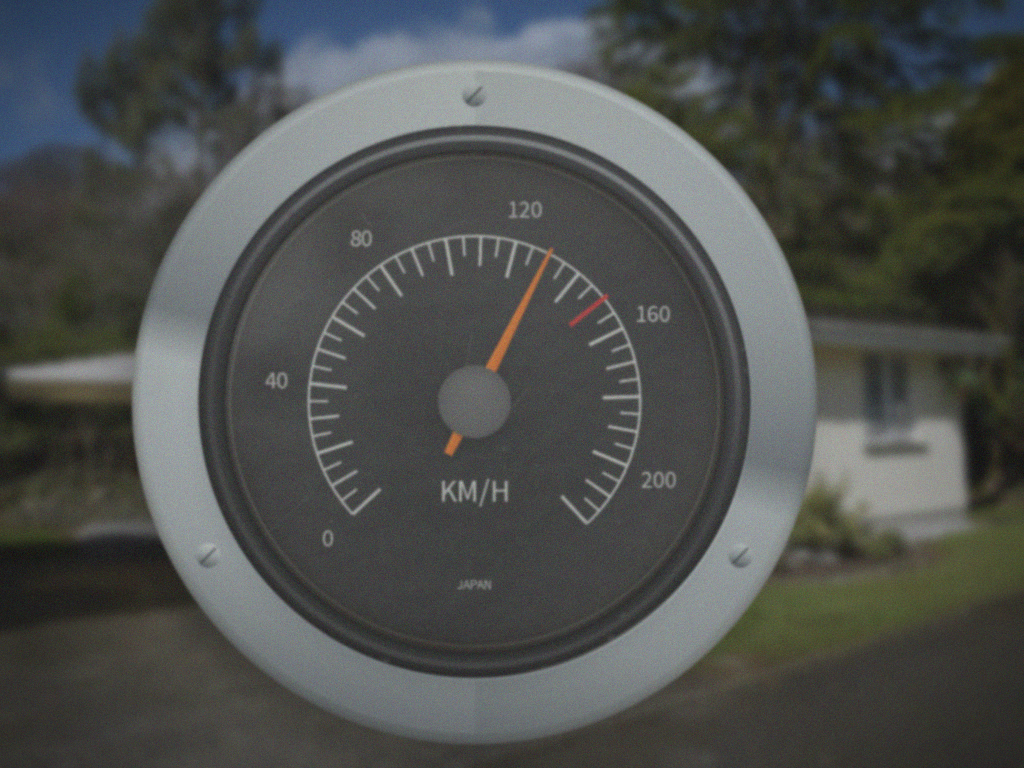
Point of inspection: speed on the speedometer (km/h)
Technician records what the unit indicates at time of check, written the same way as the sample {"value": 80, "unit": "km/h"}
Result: {"value": 130, "unit": "km/h"}
